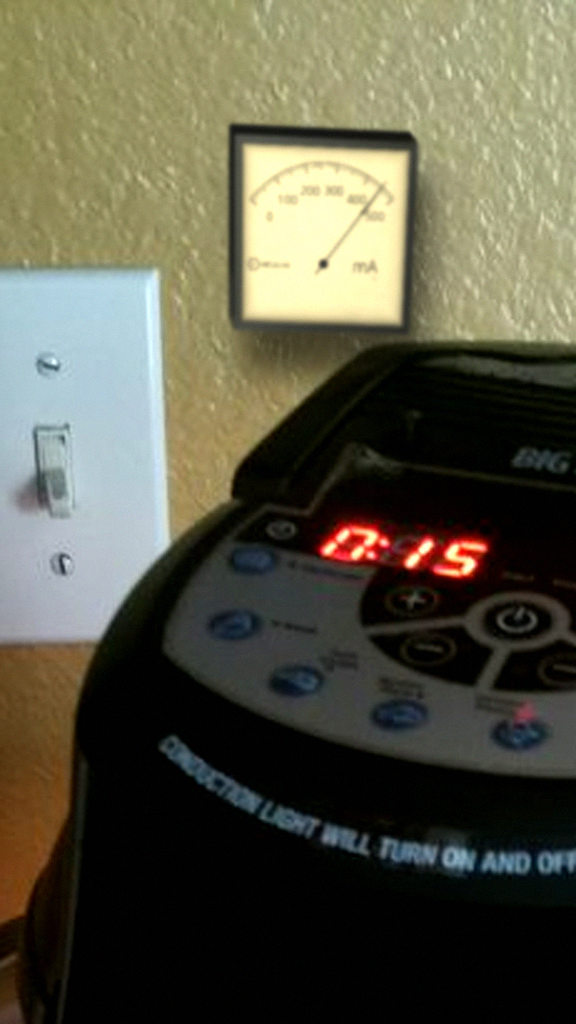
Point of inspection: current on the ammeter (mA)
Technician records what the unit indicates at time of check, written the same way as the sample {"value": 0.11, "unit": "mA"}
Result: {"value": 450, "unit": "mA"}
